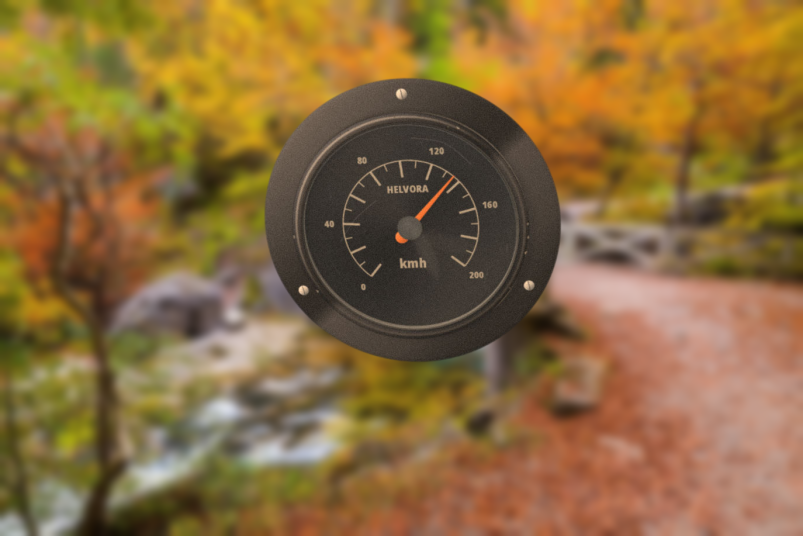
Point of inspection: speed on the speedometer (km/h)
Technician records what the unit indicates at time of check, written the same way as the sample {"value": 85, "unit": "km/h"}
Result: {"value": 135, "unit": "km/h"}
